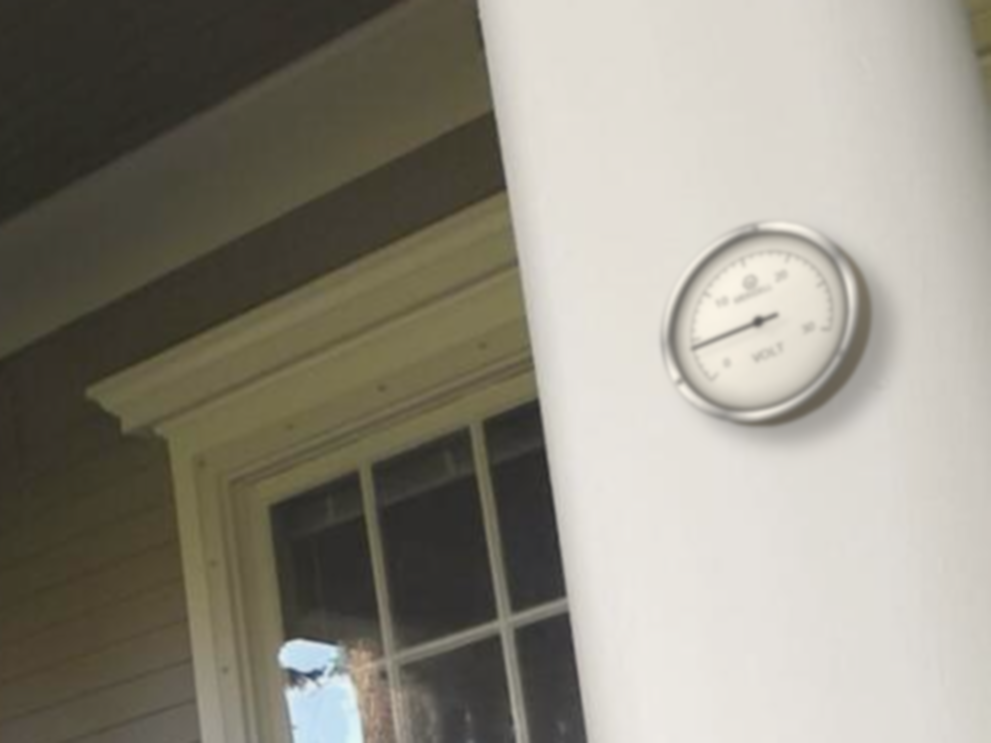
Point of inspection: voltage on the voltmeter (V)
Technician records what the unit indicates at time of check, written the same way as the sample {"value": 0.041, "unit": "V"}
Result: {"value": 4, "unit": "V"}
